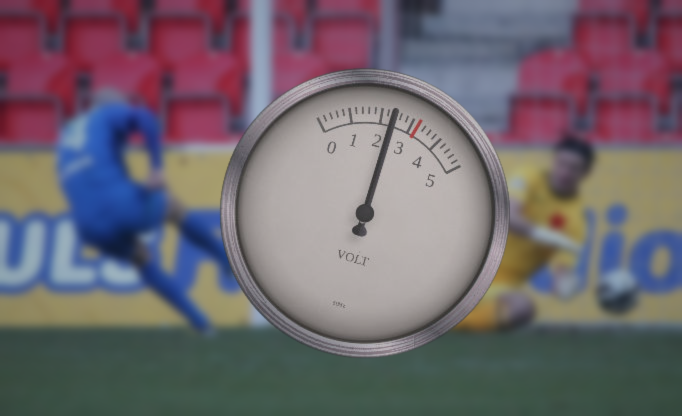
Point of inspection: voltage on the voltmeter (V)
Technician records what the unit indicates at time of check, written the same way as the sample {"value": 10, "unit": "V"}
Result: {"value": 2.4, "unit": "V"}
